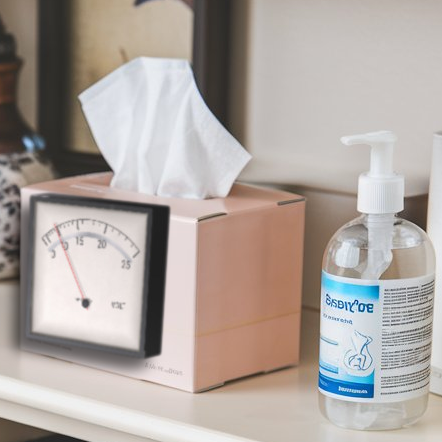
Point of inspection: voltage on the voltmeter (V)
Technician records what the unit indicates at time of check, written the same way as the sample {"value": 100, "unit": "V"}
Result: {"value": 10, "unit": "V"}
